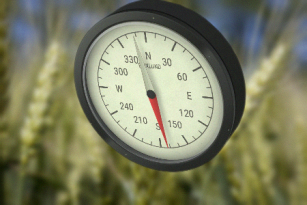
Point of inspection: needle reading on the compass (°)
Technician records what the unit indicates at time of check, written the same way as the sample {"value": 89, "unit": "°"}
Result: {"value": 170, "unit": "°"}
